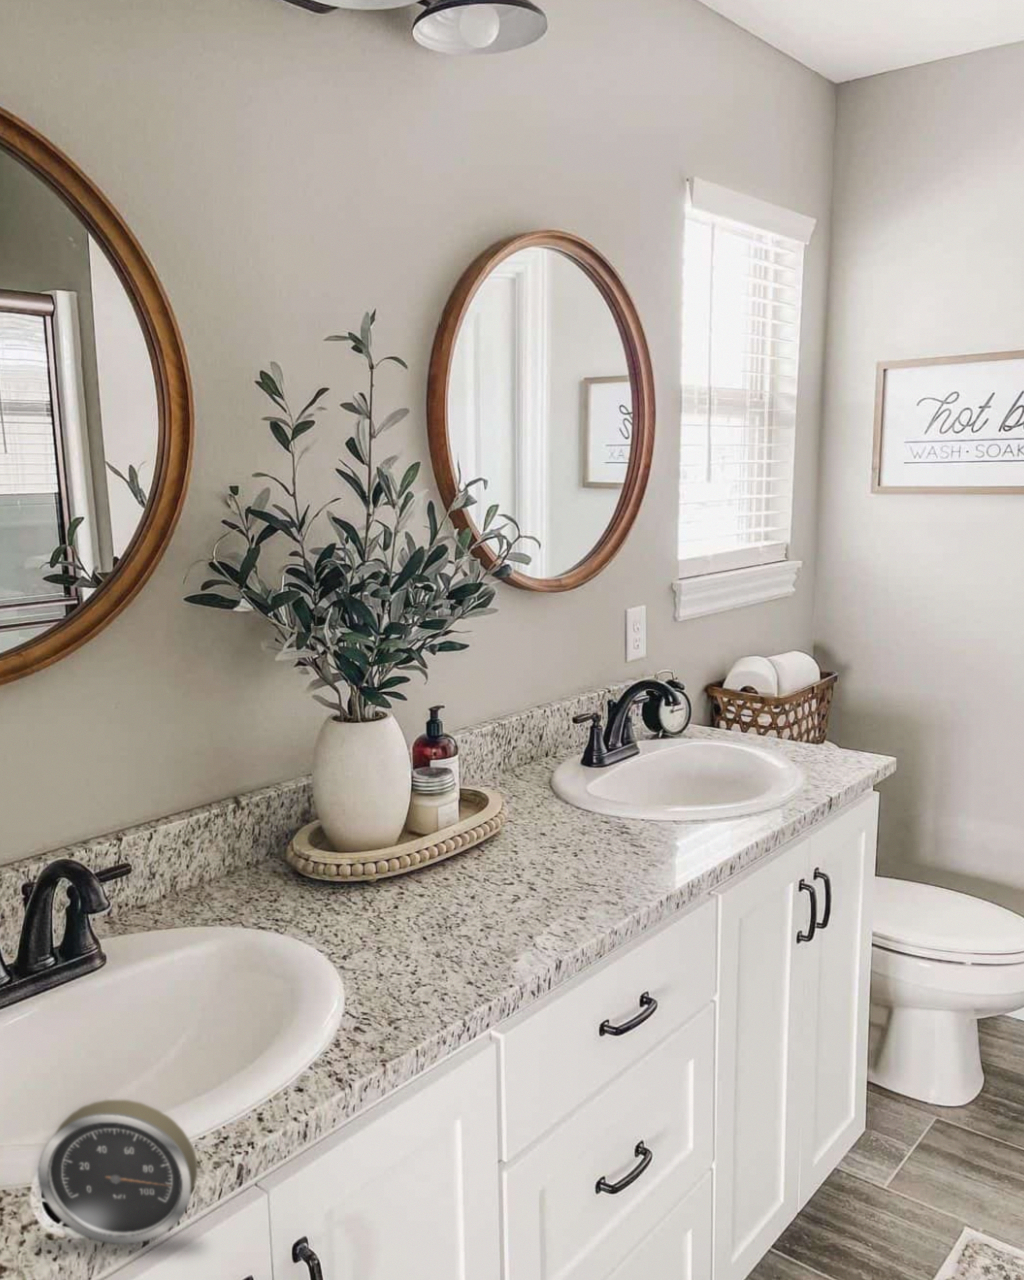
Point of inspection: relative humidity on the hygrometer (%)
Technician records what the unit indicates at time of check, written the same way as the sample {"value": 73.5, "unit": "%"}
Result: {"value": 90, "unit": "%"}
